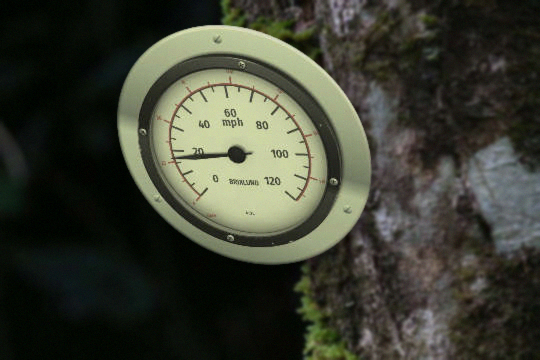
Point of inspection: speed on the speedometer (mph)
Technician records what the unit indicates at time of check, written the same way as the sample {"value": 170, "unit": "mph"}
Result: {"value": 17.5, "unit": "mph"}
